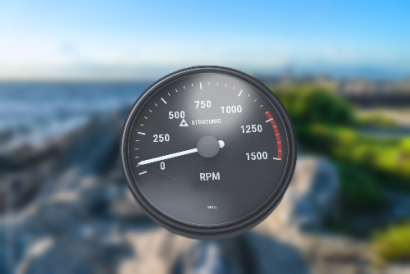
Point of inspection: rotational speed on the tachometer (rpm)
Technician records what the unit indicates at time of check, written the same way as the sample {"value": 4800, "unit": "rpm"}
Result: {"value": 50, "unit": "rpm"}
